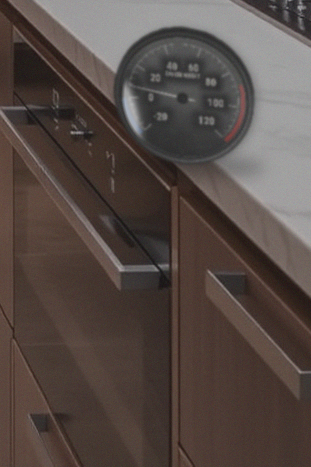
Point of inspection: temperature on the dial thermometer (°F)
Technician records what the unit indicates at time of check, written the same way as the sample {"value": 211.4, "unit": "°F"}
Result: {"value": 8, "unit": "°F"}
